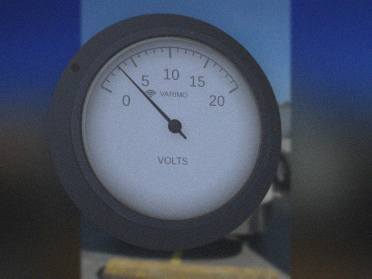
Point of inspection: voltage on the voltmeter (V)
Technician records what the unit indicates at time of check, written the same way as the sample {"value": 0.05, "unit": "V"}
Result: {"value": 3, "unit": "V"}
